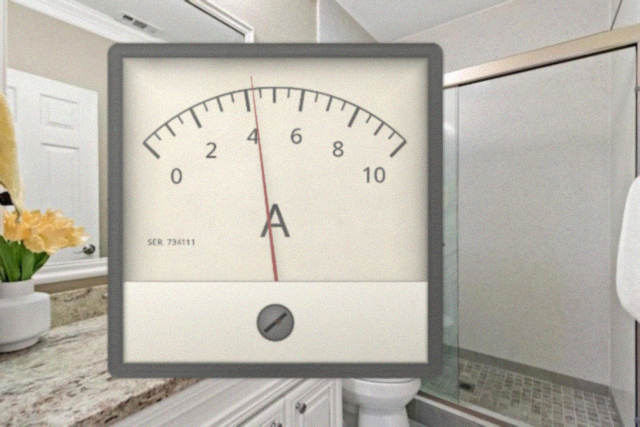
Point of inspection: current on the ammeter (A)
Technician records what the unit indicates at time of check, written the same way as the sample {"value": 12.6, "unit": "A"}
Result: {"value": 4.25, "unit": "A"}
